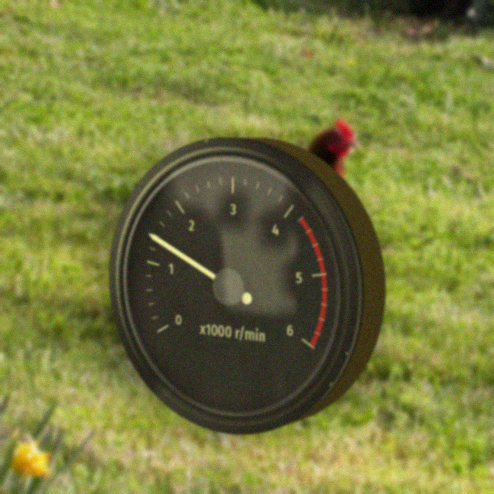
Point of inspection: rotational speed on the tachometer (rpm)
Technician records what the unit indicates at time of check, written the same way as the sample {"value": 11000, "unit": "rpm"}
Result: {"value": 1400, "unit": "rpm"}
